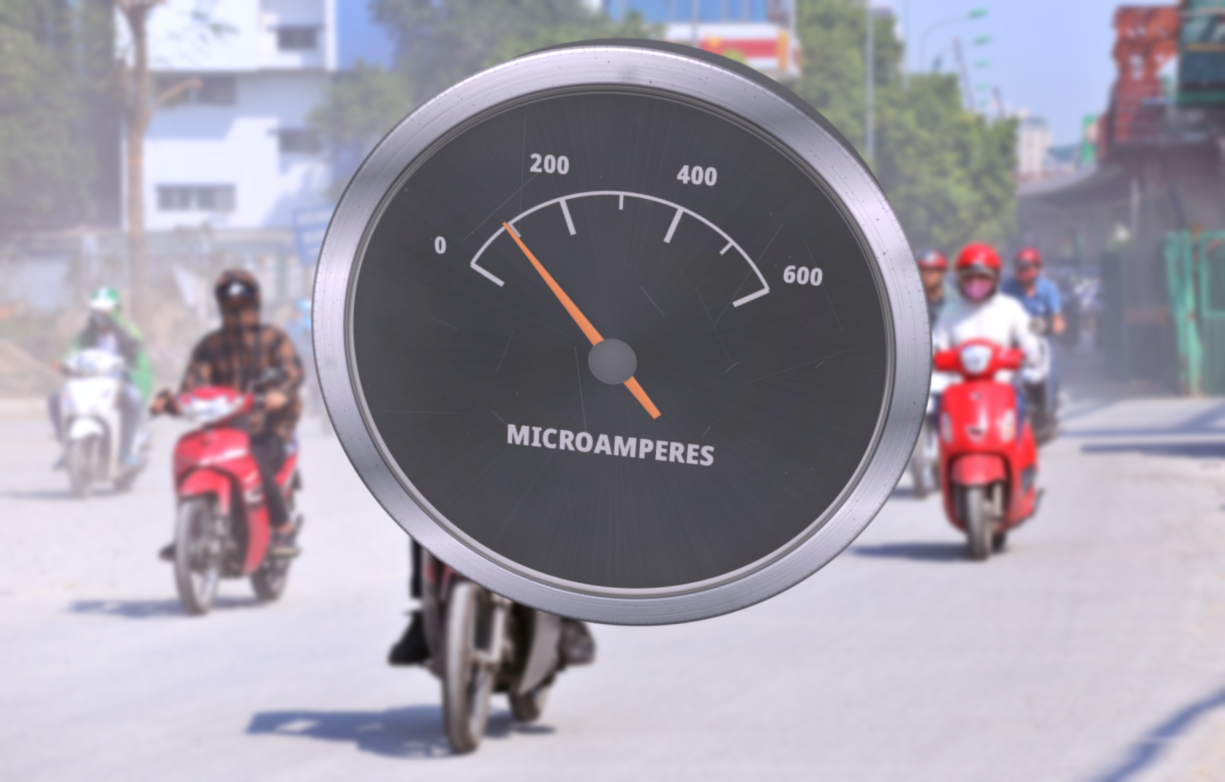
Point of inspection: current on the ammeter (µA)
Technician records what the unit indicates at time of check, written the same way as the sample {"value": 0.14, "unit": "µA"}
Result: {"value": 100, "unit": "µA"}
